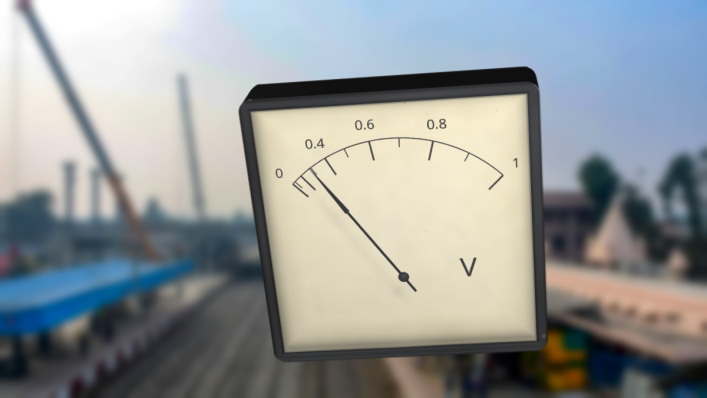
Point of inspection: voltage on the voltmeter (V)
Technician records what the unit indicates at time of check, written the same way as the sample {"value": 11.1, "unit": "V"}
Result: {"value": 0.3, "unit": "V"}
